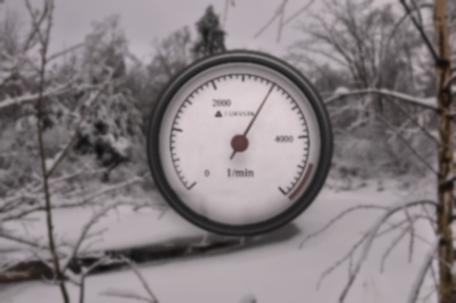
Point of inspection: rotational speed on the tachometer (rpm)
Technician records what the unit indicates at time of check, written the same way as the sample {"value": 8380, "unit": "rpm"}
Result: {"value": 3000, "unit": "rpm"}
